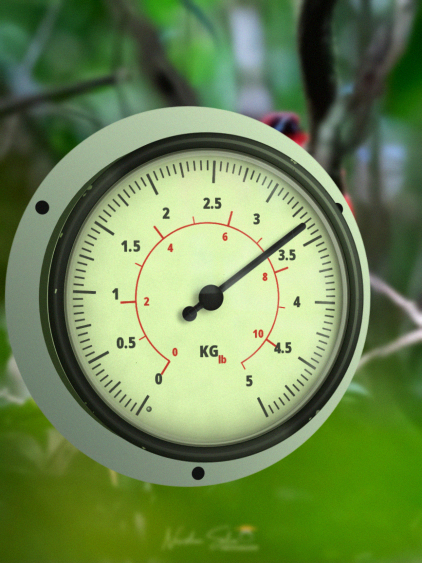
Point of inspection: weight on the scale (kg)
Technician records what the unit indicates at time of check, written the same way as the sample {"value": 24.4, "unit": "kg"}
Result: {"value": 3.35, "unit": "kg"}
